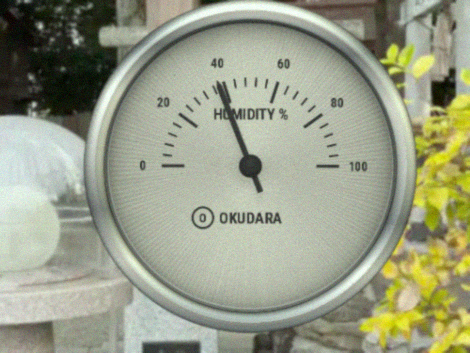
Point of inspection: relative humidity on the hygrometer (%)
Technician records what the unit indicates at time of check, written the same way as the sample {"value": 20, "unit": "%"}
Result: {"value": 38, "unit": "%"}
